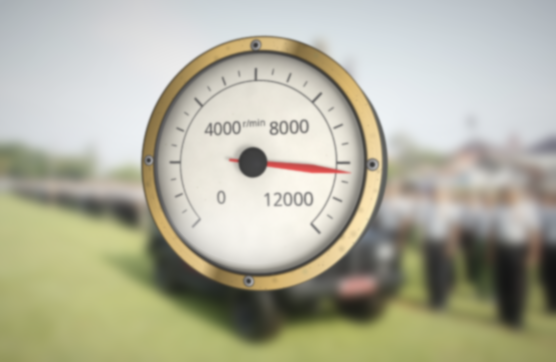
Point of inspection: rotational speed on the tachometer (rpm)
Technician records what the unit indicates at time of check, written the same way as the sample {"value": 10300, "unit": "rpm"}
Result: {"value": 10250, "unit": "rpm"}
